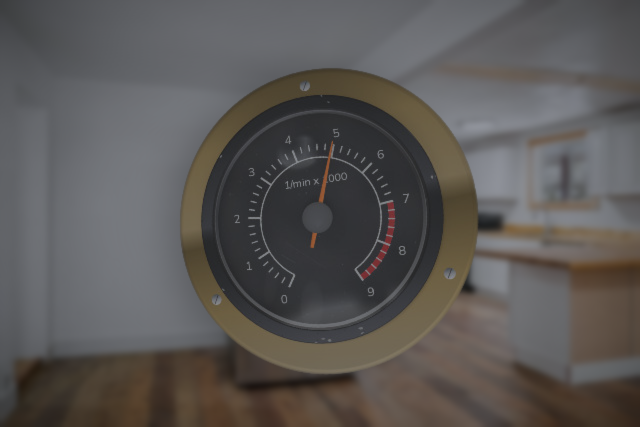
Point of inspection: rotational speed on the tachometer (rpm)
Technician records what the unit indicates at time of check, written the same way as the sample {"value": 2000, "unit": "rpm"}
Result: {"value": 5000, "unit": "rpm"}
